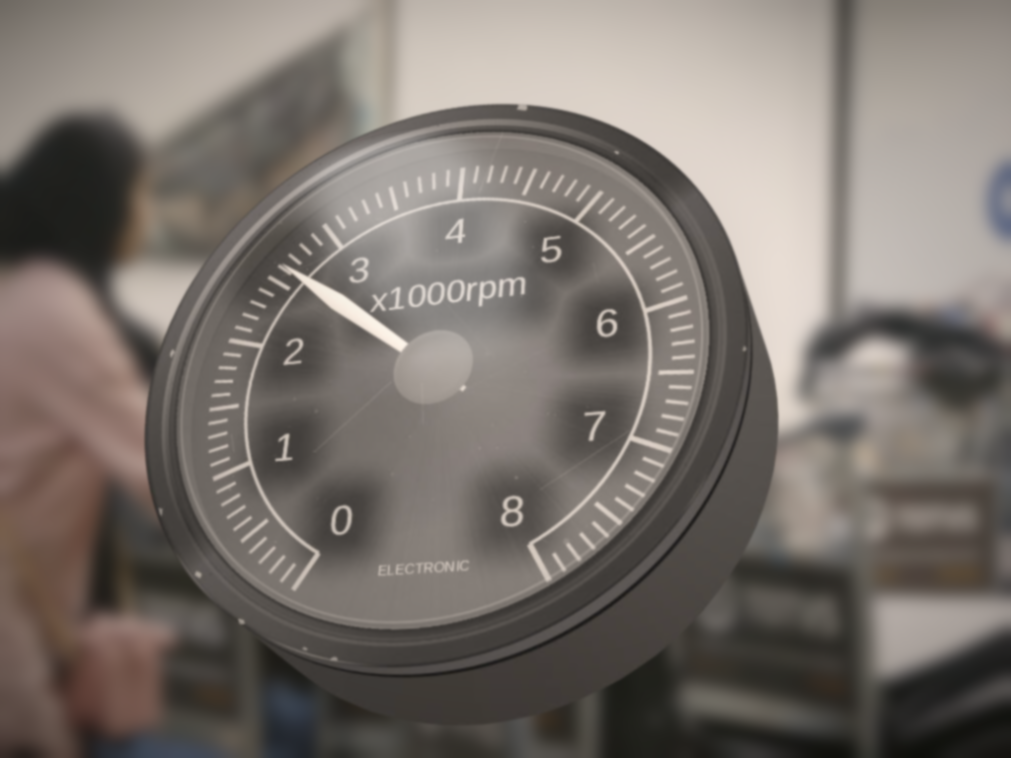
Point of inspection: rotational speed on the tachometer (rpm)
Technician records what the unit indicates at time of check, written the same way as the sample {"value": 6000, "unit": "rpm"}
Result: {"value": 2600, "unit": "rpm"}
